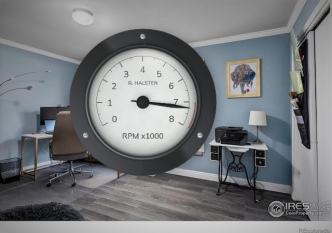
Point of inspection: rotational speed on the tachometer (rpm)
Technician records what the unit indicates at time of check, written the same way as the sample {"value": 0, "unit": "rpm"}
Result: {"value": 7250, "unit": "rpm"}
